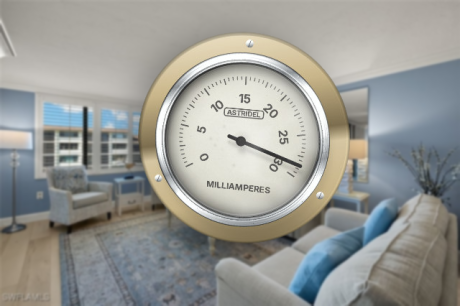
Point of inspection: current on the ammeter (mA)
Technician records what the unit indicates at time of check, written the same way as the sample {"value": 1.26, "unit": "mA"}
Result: {"value": 28.5, "unit": "mA"}
